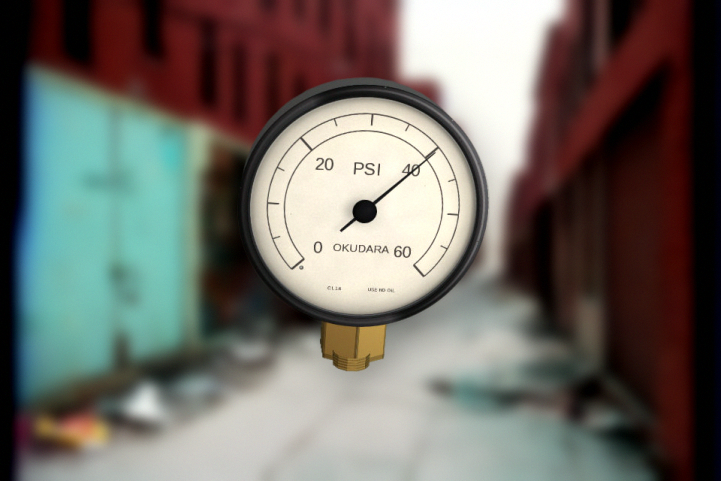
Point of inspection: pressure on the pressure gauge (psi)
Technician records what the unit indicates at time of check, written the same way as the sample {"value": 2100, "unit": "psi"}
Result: {"value": 40, "unit": "psi"}
